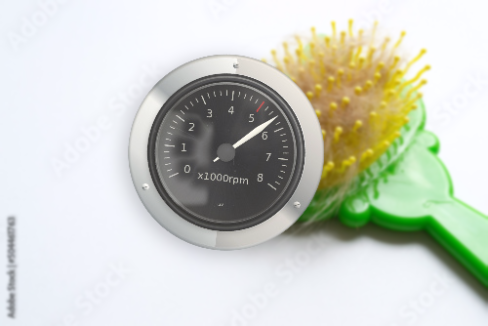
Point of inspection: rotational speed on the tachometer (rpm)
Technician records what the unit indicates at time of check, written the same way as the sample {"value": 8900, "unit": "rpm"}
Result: {"value": 5600, "unit": "rpm"}
